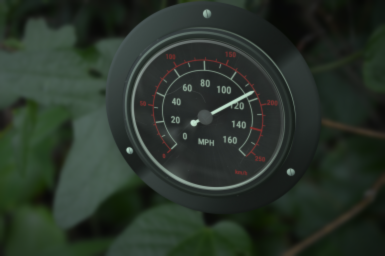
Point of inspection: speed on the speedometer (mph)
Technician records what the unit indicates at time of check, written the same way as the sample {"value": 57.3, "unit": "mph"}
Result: {"value": 115, "unit": "mph"}
